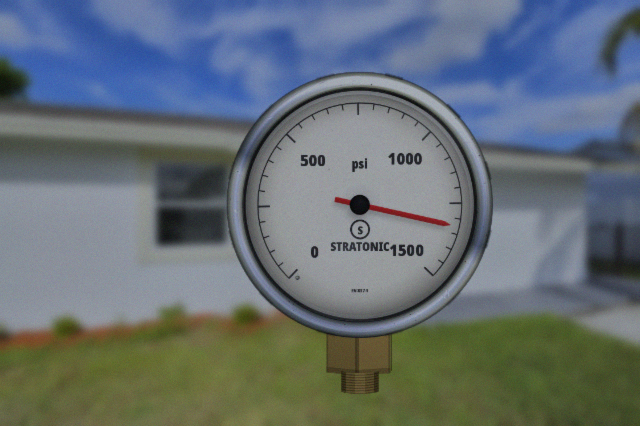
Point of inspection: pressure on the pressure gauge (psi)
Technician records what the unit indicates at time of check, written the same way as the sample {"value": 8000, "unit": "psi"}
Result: {"value": 1325, "unit": "psi"}
